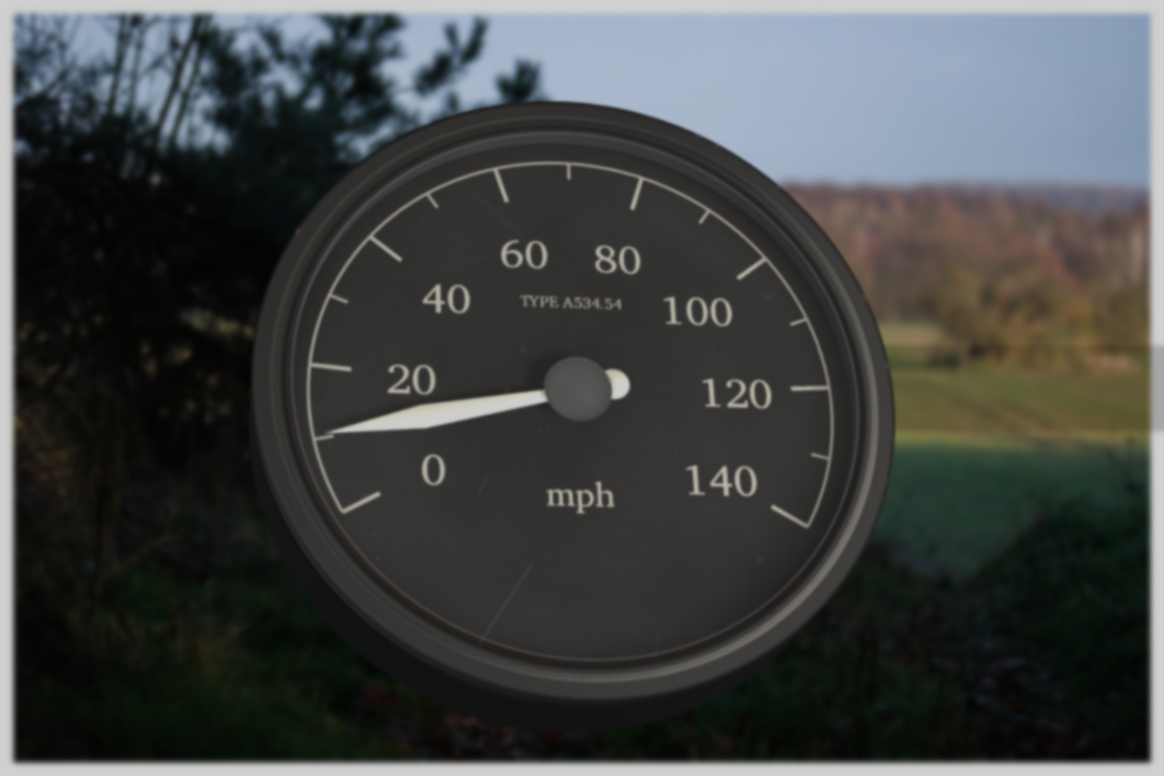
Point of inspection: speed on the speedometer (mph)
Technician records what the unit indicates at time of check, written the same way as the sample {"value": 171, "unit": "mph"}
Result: {"value": 10, "unit": "mph"}
